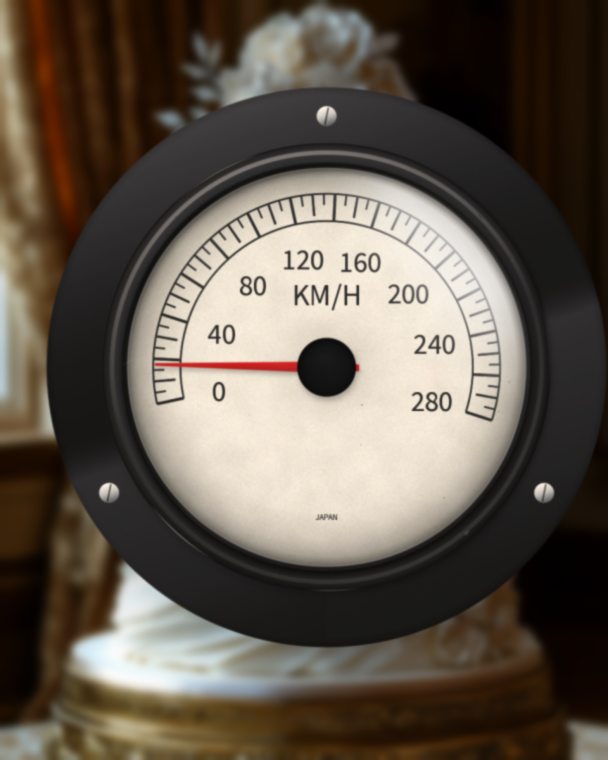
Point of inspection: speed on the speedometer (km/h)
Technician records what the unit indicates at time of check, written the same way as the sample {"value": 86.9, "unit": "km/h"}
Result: {"value": 17.5, "unit": "km/h"}
